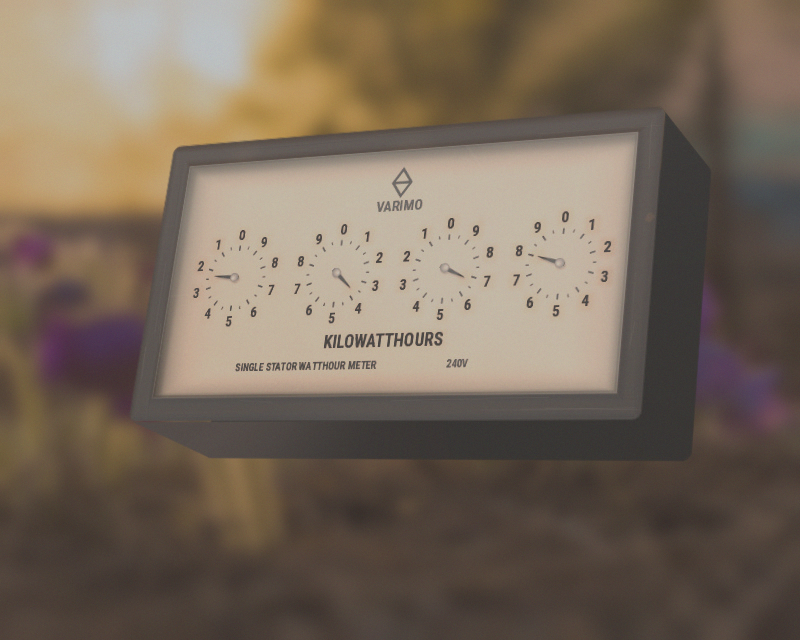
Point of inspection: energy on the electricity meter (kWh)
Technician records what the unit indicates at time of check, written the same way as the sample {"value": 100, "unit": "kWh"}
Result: {"value": 2368, "unit": "kWh"}
